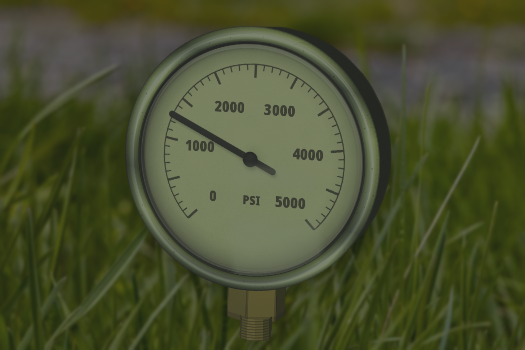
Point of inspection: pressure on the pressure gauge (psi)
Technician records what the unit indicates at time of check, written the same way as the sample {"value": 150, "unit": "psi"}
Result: {"value": 1300, "unit": "psi"}
